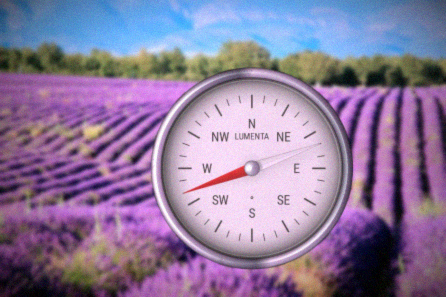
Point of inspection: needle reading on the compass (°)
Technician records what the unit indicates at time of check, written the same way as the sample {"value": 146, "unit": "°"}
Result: {"value": 250, "unit": "°"}
